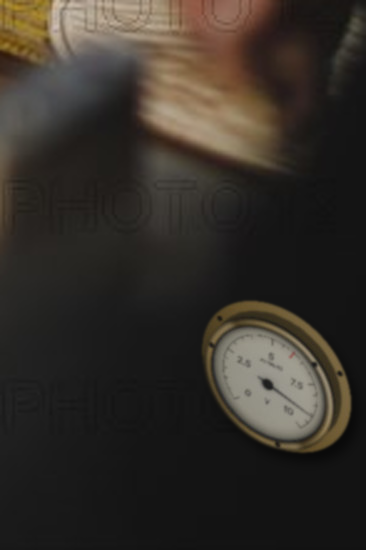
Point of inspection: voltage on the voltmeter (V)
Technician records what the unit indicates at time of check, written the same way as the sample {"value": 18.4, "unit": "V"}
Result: {"value": 9, "unit": "V"}
